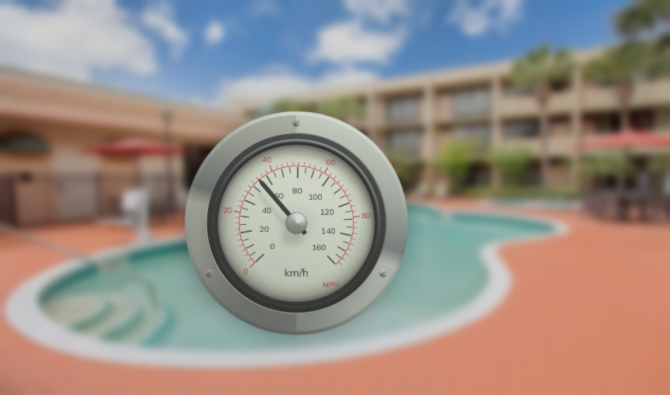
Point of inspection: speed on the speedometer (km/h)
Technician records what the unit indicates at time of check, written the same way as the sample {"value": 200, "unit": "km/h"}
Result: {"value": 55, "unit": "km/h"}
